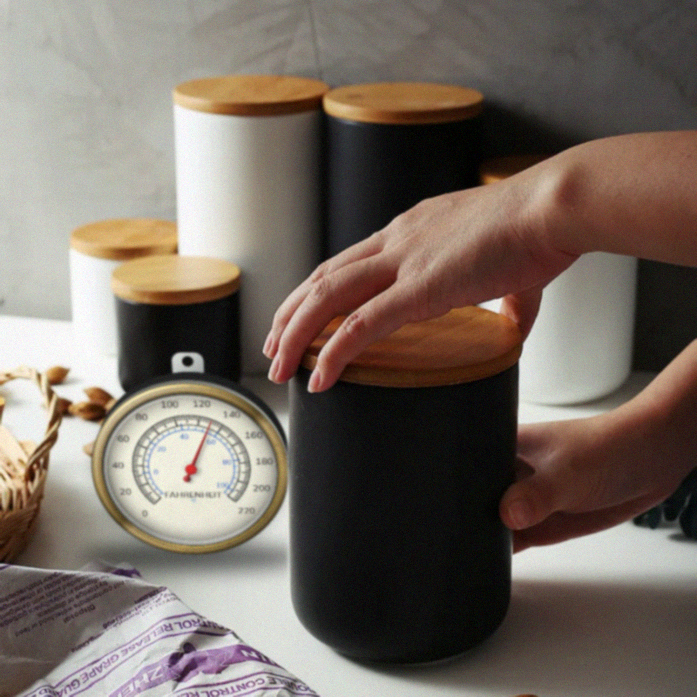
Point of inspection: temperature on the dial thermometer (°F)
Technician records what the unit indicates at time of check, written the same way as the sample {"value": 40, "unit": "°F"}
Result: {"value": 130, "unit": "°F"}
